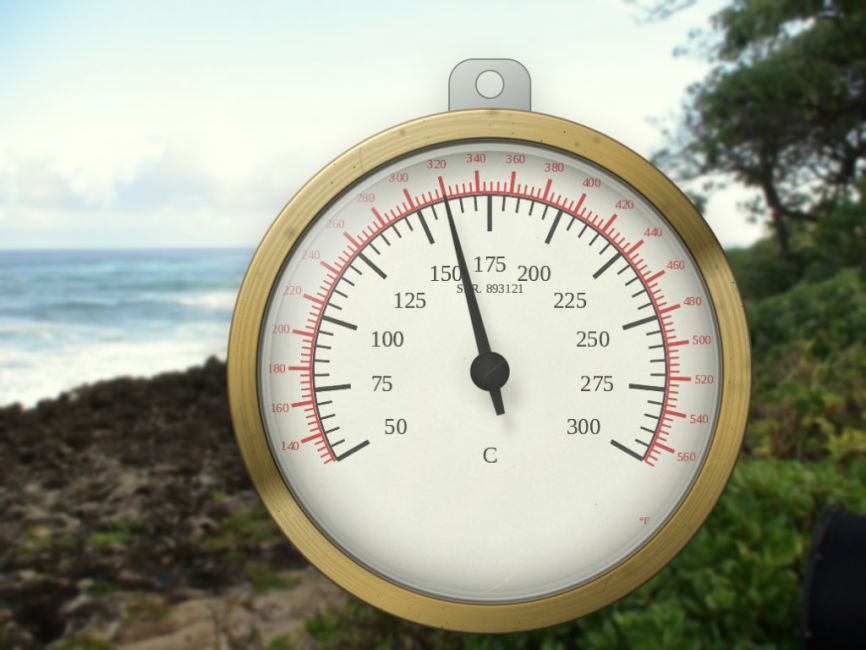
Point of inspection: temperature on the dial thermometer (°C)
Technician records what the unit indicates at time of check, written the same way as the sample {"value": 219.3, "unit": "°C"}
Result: {"value": 160, "unit": "°C"}
